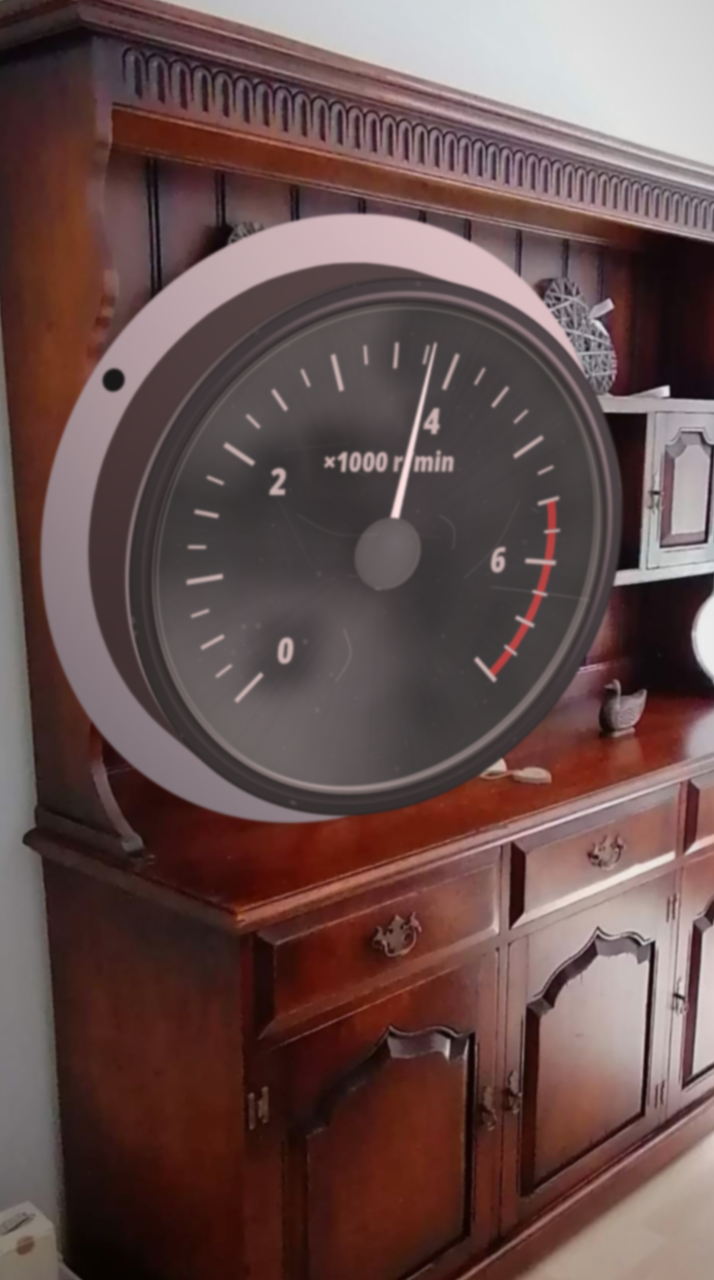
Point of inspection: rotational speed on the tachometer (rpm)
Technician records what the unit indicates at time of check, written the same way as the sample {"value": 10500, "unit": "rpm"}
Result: {"value": 3750, "unit": "rpm"}
